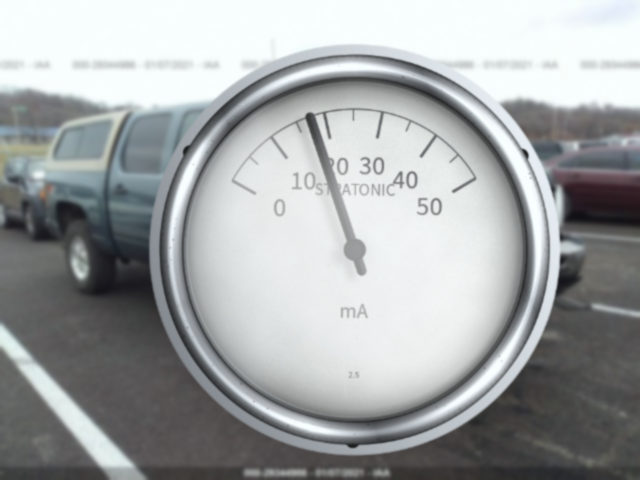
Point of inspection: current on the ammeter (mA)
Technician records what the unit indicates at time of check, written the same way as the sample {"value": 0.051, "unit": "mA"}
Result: {"value": 17.5, "unit": "mA"}
